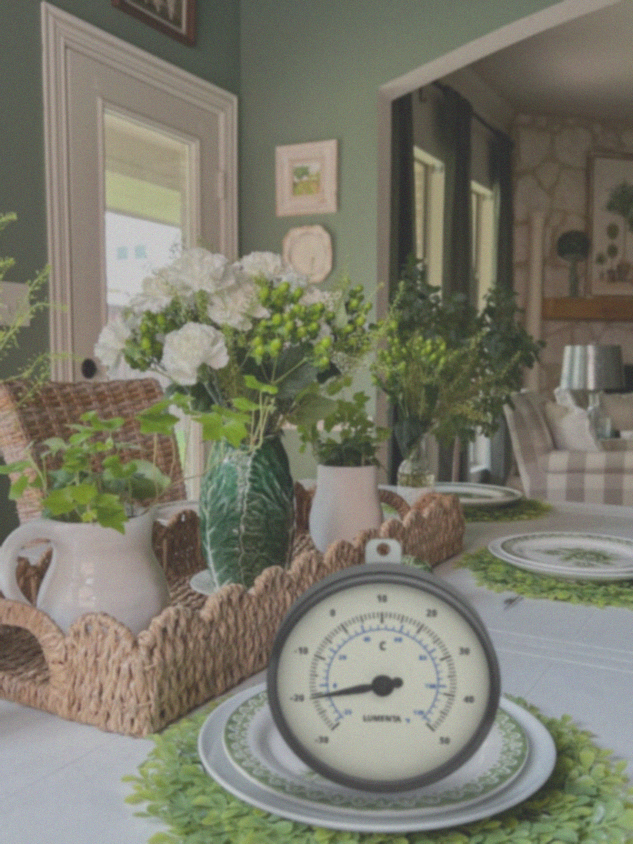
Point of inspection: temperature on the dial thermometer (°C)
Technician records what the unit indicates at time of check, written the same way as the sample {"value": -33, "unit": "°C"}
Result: {"value": -20, "unit": "°C"}
